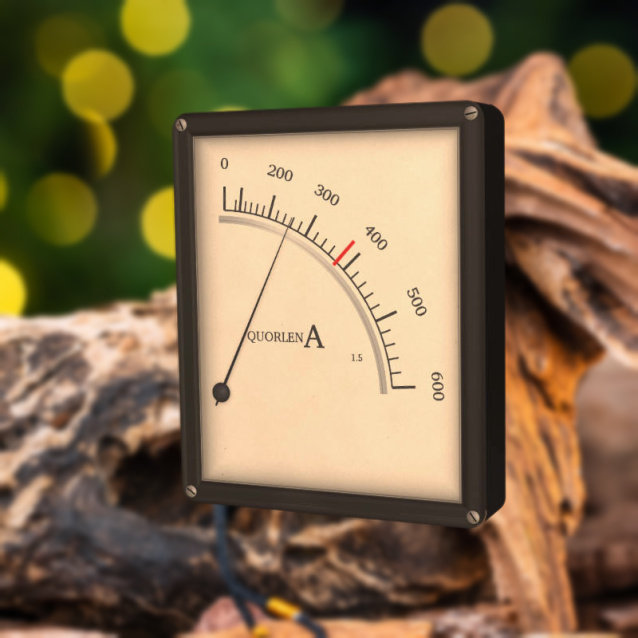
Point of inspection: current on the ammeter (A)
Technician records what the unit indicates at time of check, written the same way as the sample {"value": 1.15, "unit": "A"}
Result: {"value": 260, "unit": "A"}
